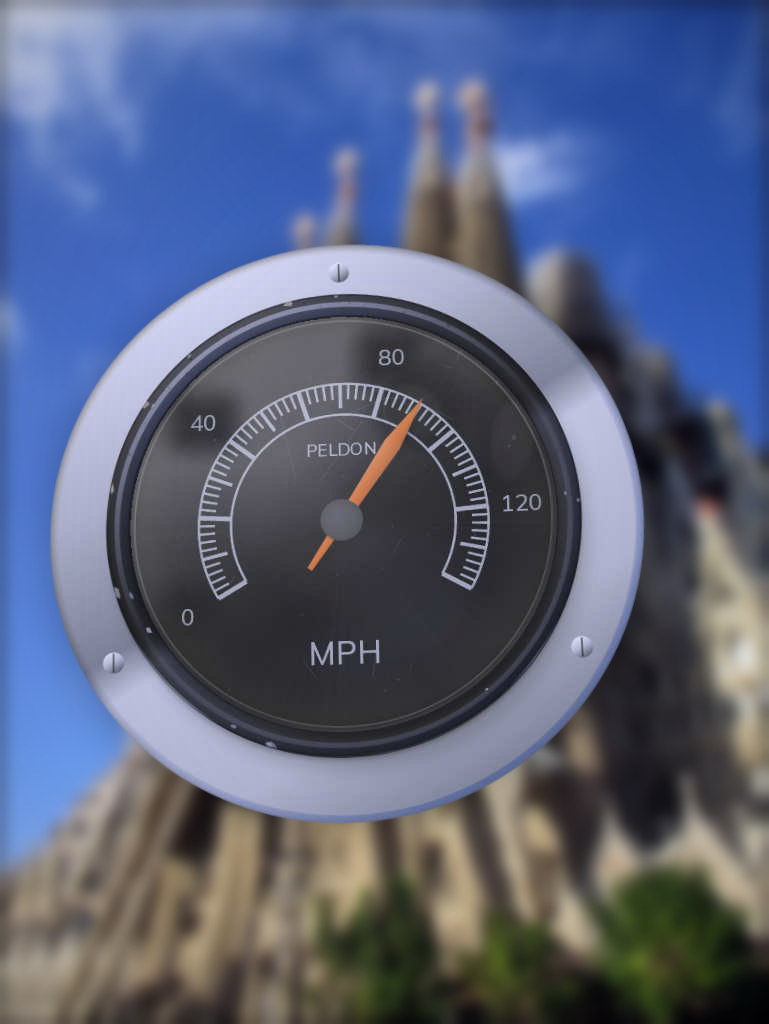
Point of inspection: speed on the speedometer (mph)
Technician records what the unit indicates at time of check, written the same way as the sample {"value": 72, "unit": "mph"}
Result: {"value": 90, "unit": "mph"}
